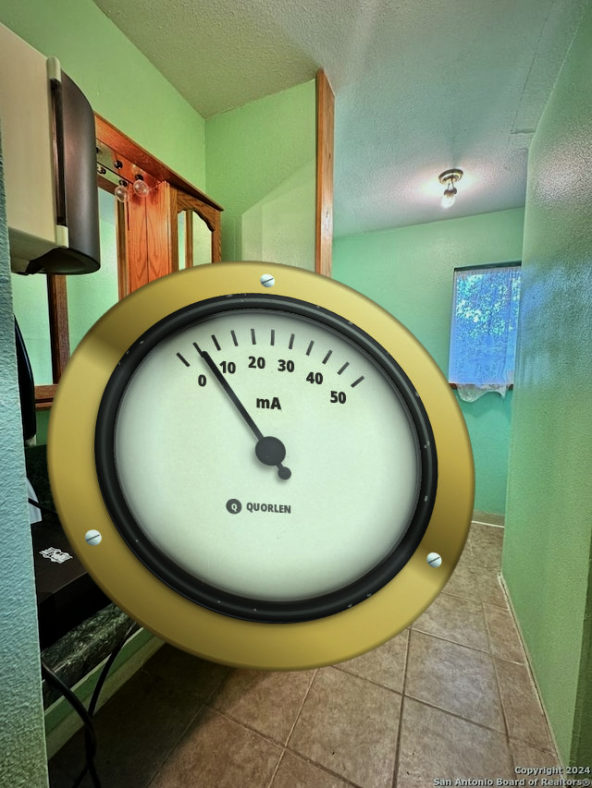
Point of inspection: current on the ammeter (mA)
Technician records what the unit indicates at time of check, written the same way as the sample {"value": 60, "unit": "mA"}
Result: {"value": 5, "unit": "mA"}
